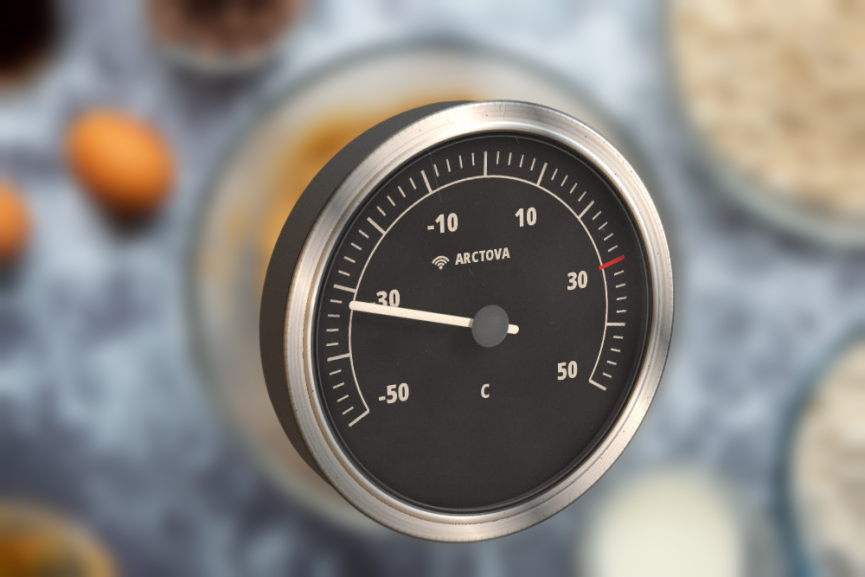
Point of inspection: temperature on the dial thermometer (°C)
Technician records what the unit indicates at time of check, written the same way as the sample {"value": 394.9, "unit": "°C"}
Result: {"value": -32, "unit": "°C"}
